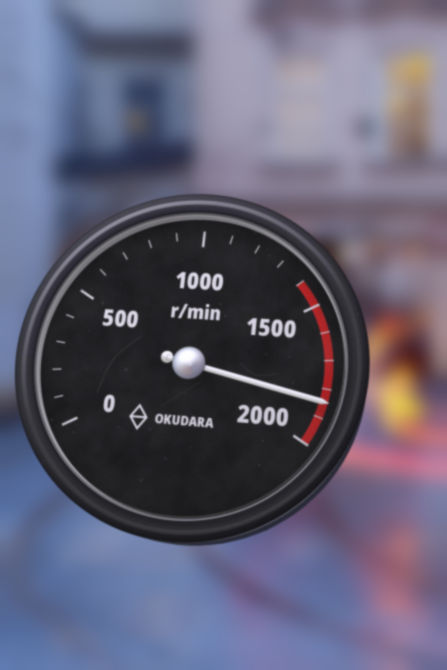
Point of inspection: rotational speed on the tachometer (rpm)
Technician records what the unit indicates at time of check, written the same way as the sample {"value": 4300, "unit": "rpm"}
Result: {"value": 1850, "unit": "rpm"}
